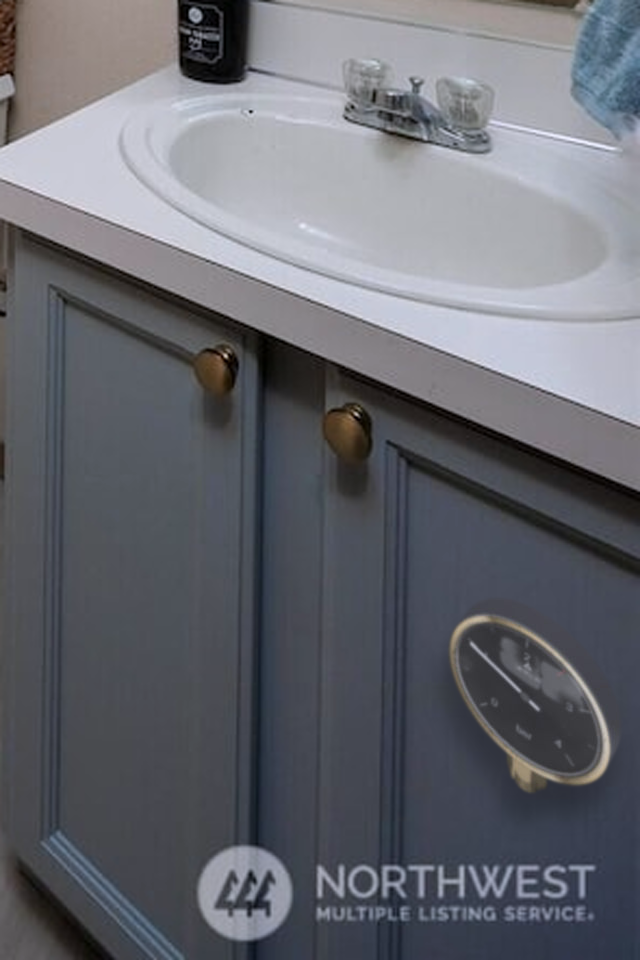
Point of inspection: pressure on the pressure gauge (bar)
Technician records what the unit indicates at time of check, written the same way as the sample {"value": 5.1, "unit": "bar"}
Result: {"value": 1, "unit": "bar"}
